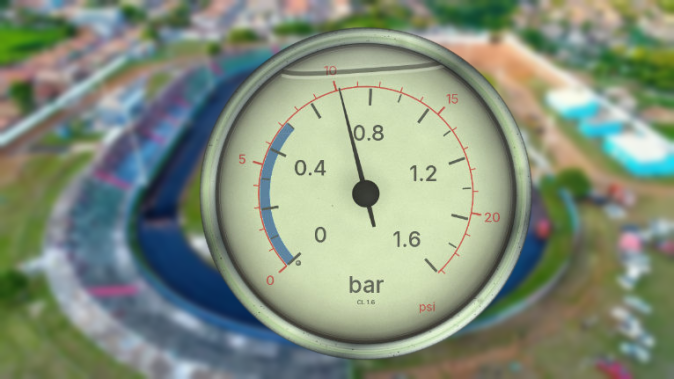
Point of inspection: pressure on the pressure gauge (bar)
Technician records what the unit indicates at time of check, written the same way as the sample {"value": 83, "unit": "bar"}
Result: {"value": 0.7, "unit": "bar"}
